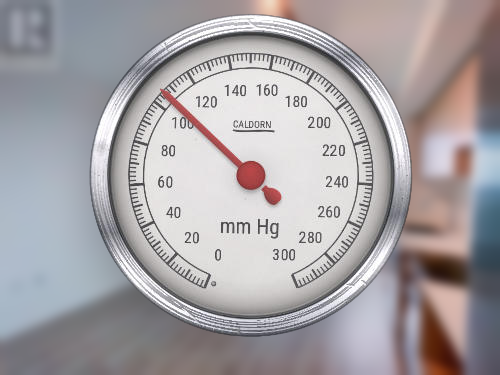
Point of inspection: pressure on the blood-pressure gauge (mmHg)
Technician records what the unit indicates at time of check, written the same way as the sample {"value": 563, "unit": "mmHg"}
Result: {"value": 106, "unit": "mmHg"}
